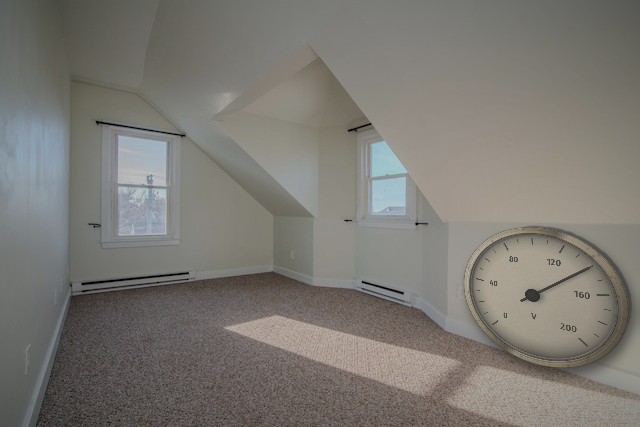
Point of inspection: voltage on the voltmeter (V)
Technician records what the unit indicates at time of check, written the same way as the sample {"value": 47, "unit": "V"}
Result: {"value": 140, "unit": "V"}
